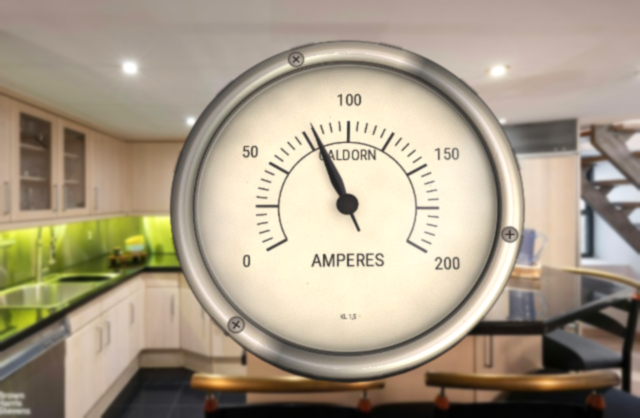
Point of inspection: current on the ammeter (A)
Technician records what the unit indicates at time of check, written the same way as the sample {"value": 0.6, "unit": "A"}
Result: {"value": 80, "unit": "A"}
